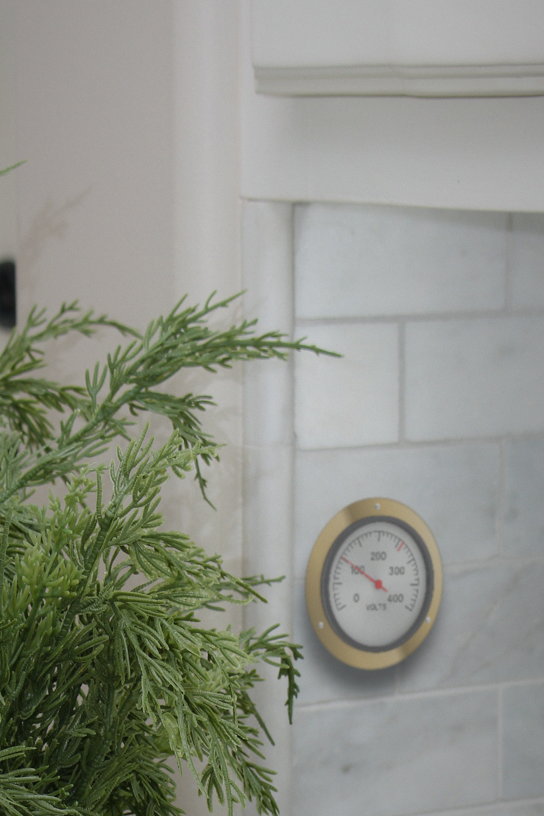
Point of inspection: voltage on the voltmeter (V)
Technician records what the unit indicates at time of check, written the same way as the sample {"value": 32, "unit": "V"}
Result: {"value": 100, "unit": "V"}
